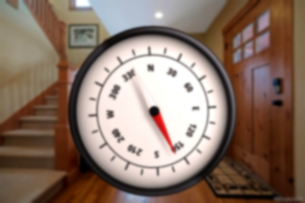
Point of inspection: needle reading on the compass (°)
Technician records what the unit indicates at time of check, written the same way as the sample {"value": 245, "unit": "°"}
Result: {"value": 157.5, "unit": "°"}
